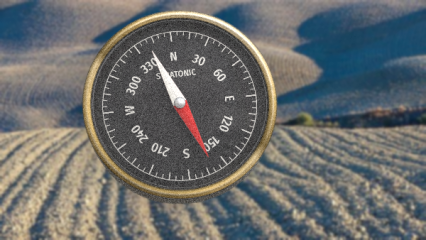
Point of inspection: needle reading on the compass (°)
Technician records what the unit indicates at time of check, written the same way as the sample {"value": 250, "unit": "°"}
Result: {"value": 160, "unit": "°"}
